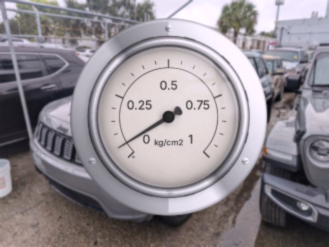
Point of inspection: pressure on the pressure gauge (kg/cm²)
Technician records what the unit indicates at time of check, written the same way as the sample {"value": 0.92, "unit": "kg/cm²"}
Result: {"value": 0.05, "unit": "kg/cm²"}
